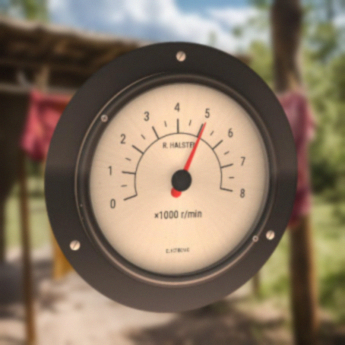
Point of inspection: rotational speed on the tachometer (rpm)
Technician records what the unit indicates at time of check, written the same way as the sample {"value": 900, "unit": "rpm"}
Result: {"value": 5000, "unit": "rpm"}
